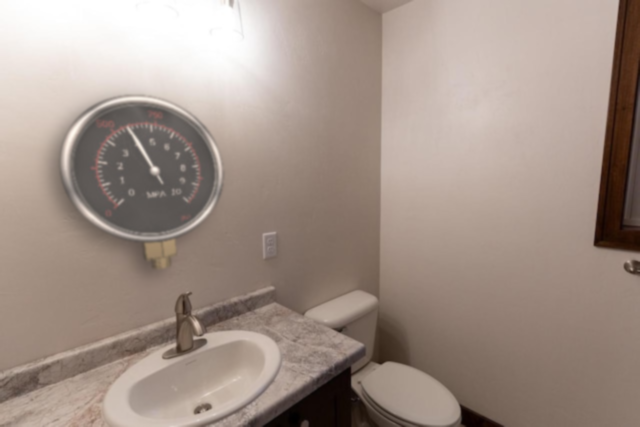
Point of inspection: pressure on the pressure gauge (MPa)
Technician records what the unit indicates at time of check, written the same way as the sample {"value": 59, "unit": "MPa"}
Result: {"value": 4, "unit": "MPa"}
